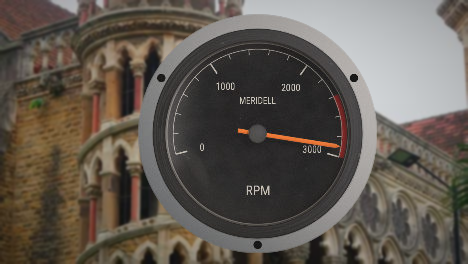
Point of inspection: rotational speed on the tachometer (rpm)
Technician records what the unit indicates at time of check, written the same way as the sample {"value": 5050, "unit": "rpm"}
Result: {"value": 2900, "unit": "rpm"}
